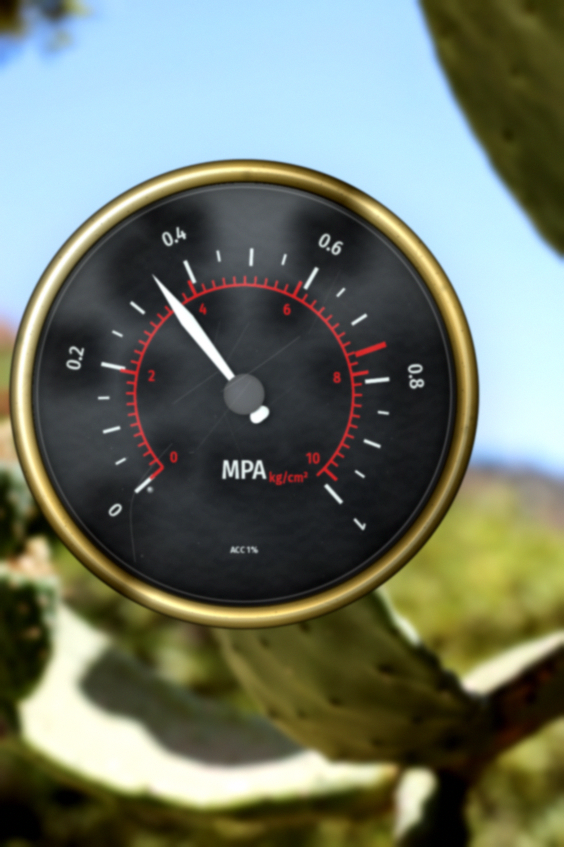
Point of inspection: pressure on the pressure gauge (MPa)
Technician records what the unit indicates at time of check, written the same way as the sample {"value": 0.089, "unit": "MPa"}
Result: {"value": 0.35, "unit": "MPa"}
